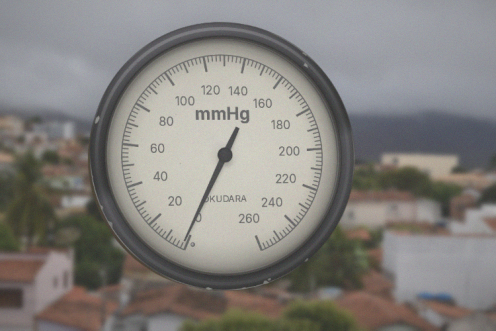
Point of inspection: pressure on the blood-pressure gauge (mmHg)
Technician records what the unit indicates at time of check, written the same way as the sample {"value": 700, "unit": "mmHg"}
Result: {"value": 2, "unit": "mmHg"}
